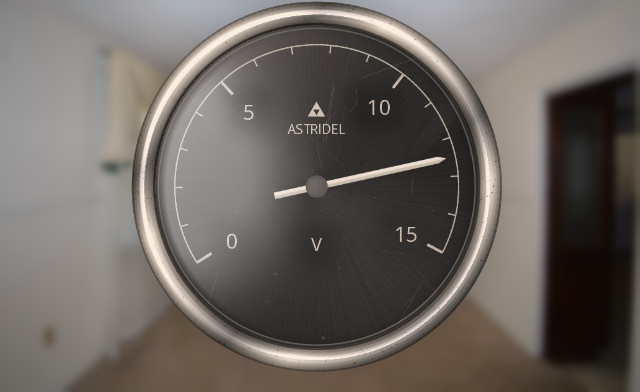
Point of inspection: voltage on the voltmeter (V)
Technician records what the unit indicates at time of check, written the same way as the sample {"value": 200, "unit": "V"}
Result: {"value": 12.5, "unit": "V"}
